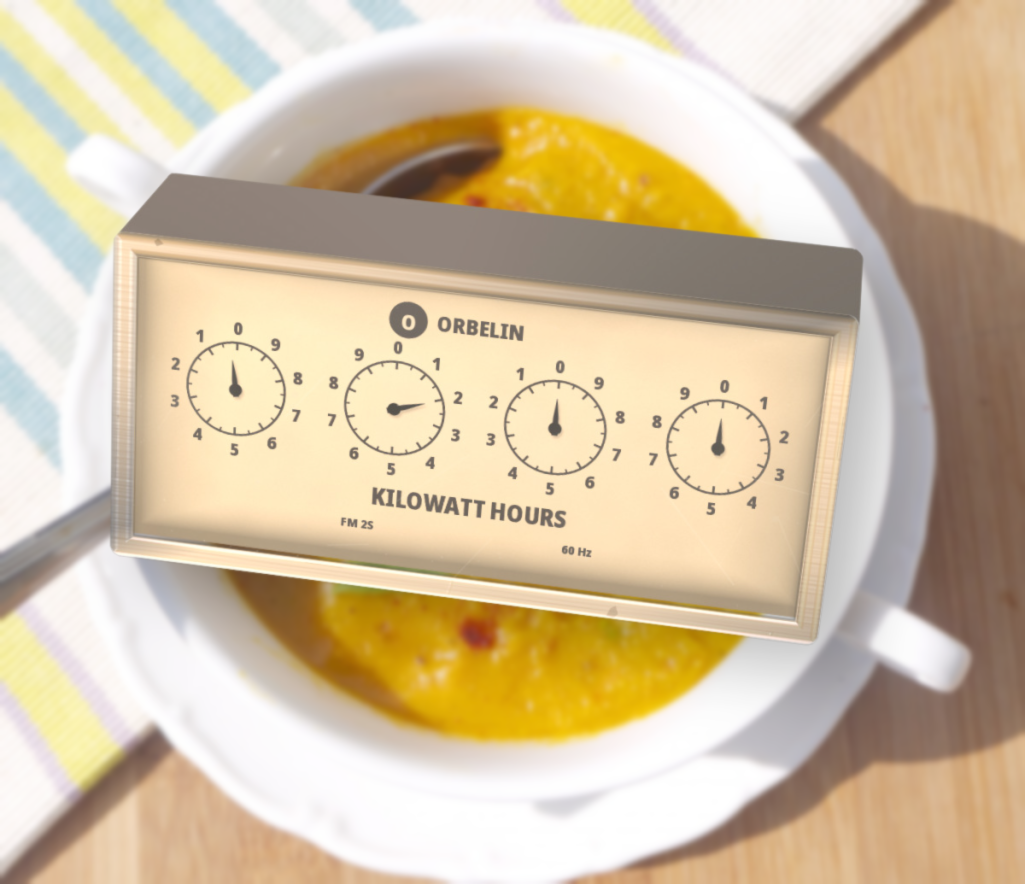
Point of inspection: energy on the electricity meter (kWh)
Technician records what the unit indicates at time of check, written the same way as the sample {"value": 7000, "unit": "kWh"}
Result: {"value": 200, "unit": "kWh"}
